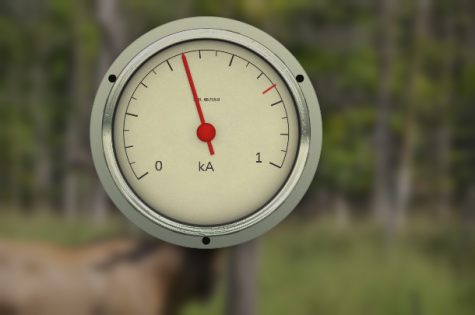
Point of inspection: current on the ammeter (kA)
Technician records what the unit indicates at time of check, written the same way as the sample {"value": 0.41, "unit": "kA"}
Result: {"value": 0.45, "unit": "kA"}
